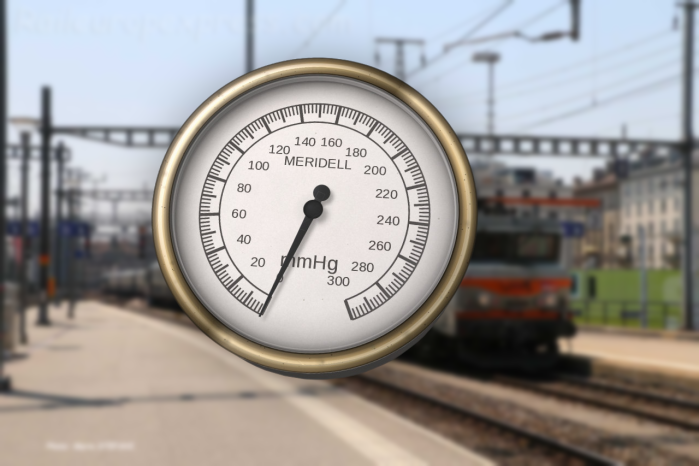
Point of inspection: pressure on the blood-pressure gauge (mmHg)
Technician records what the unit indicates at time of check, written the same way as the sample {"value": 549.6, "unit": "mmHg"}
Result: {"value": 0, "unit": "mmHg"}
